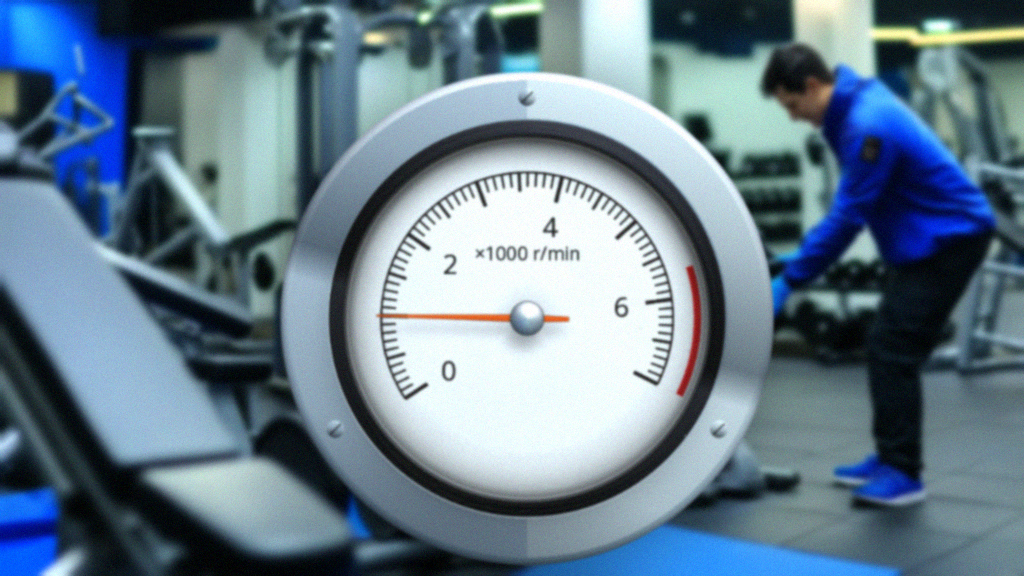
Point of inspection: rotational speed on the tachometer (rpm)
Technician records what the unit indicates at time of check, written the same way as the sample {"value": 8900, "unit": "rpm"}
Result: {"value": 1000, "unit": "rpm"}
